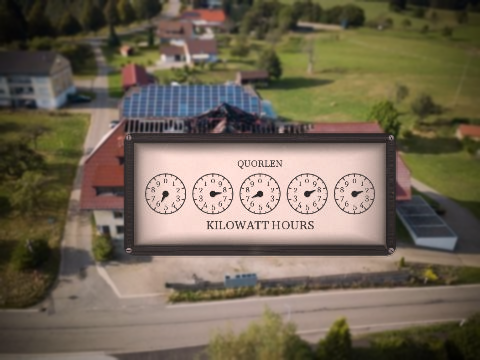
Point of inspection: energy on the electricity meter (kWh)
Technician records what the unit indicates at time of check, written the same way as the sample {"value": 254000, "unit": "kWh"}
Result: {"value": 57682, "unit": "kWh"}
